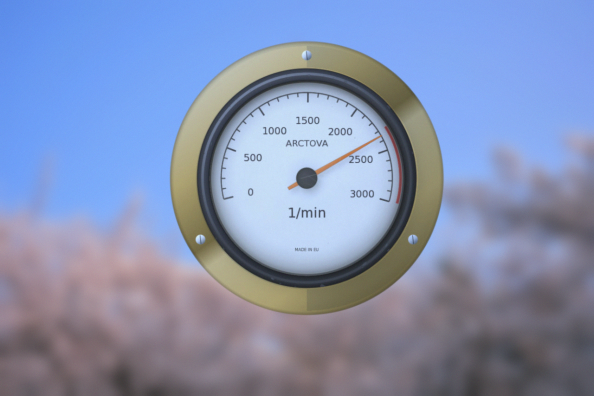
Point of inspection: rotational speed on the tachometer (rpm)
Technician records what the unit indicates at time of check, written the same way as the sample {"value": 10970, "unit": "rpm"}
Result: {"value": 2350, "unit": "rpm"}
